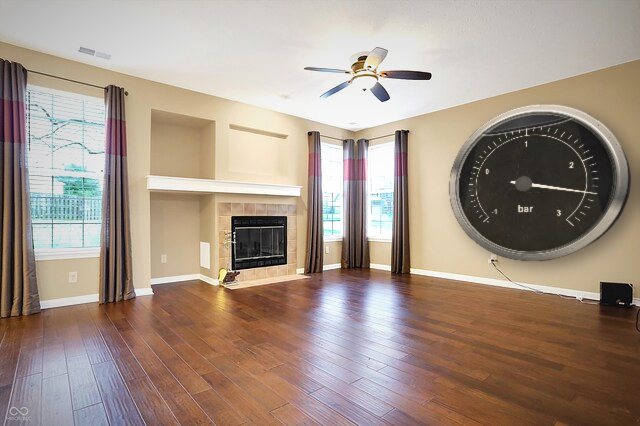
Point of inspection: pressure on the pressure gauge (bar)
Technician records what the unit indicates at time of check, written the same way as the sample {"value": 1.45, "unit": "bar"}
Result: {"value": 2.5, "unit": "bar"}
